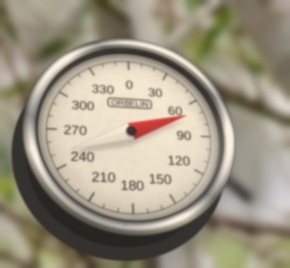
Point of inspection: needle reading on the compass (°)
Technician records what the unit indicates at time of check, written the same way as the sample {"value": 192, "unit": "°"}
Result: {"value": 70, "unit": "°"}
